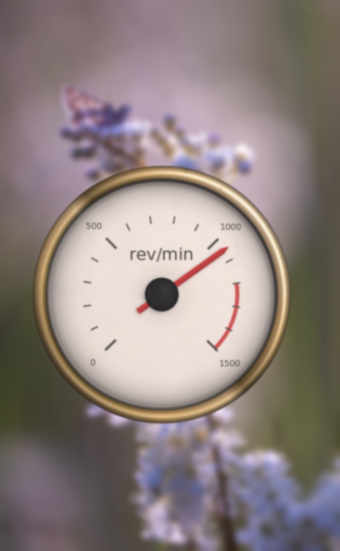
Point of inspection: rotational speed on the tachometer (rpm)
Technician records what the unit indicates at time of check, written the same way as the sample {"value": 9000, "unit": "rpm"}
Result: {"value": 1050, "unit": "rpm"}
